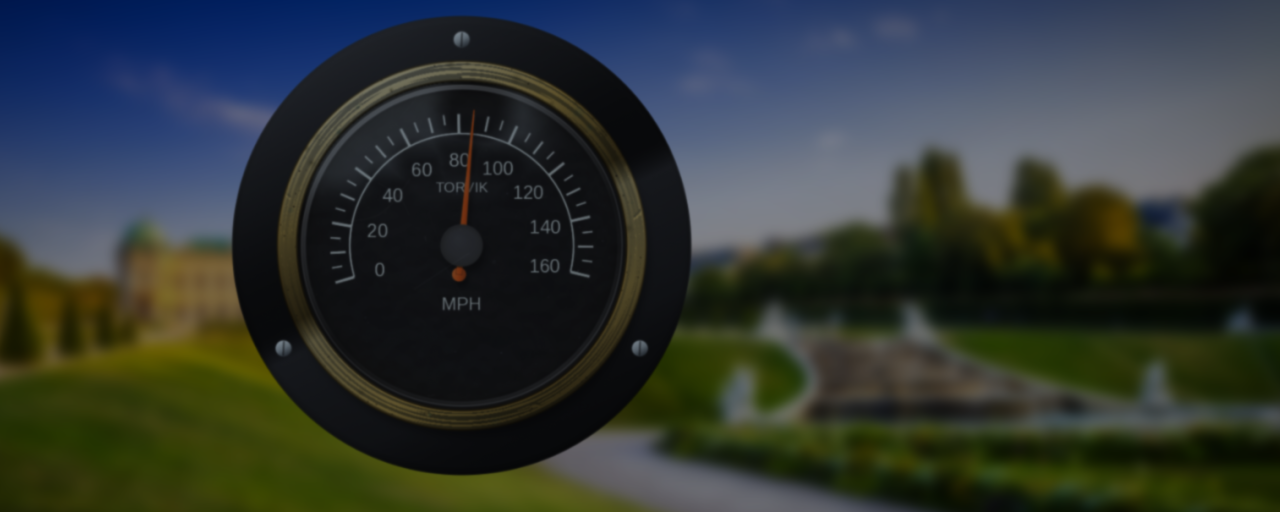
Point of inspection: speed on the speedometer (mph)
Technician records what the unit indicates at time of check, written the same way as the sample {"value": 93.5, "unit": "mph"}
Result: {"value": 85, "unit": "mph"}
